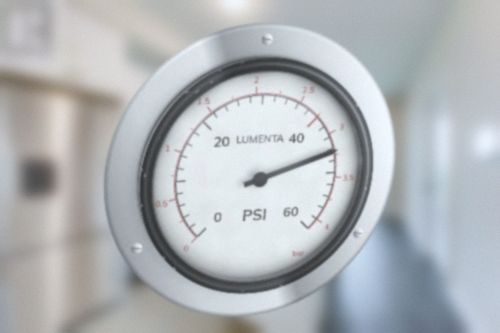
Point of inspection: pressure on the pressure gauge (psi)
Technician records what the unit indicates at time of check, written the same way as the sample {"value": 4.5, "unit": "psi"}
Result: {"value": 46, "unit": "psi"}
